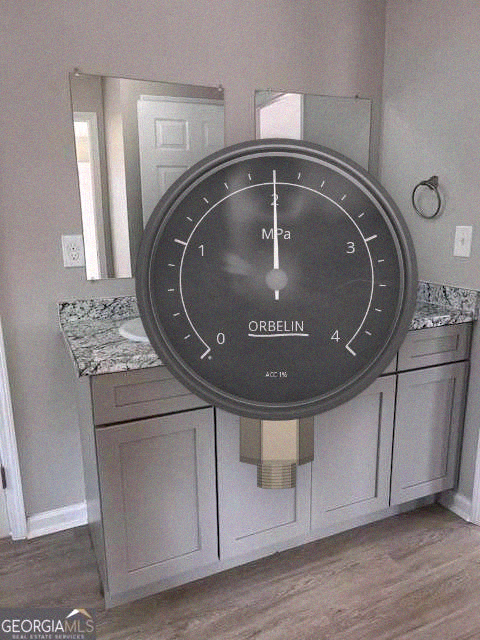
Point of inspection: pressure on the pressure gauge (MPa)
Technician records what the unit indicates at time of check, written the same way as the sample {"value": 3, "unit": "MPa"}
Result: {"value": 2, "unit": "MPa"}
